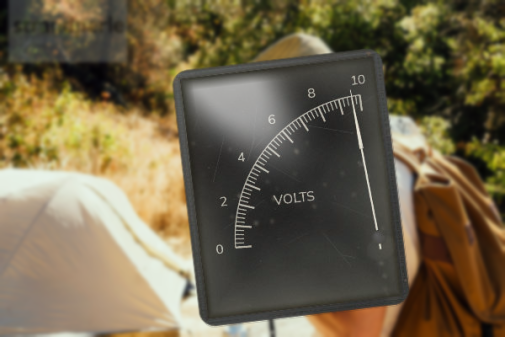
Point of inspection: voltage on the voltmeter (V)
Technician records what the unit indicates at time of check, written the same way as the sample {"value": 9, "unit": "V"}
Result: {"value": 9.6, "unit": "V"}
